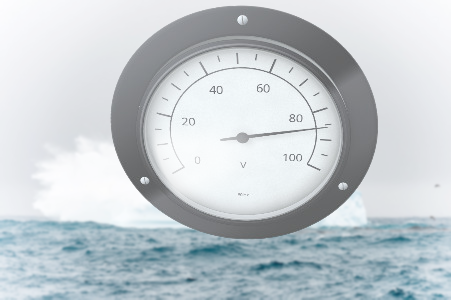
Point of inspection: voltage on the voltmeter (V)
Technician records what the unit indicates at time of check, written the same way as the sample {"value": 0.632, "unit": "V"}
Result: {"value": 85, "unit": "V"}
